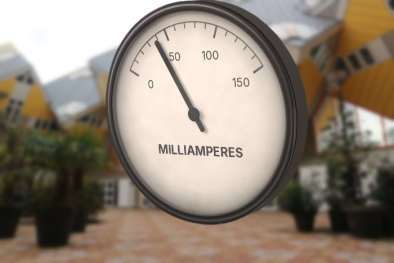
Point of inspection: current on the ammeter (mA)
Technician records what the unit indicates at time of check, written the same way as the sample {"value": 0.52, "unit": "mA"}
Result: {"value": 40, "unit": "mA"}
